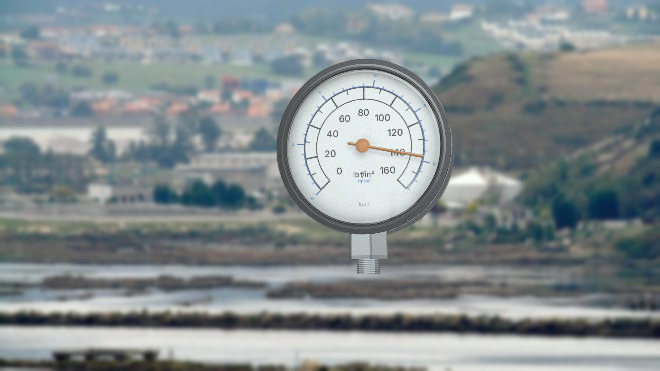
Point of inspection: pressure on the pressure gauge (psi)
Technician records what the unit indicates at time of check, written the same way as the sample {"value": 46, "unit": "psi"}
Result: {"value": 140, "unit": "psi"}
